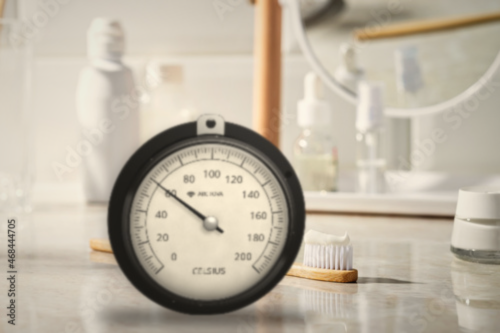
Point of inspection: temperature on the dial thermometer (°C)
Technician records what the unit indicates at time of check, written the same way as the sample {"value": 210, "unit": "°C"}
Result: {"value": 60, "unit": "°C"}
